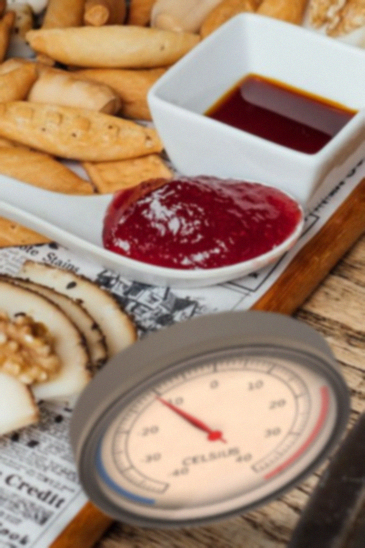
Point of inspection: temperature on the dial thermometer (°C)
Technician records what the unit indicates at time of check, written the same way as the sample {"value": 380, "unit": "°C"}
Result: {"value": -10, "unit": "°C"}
